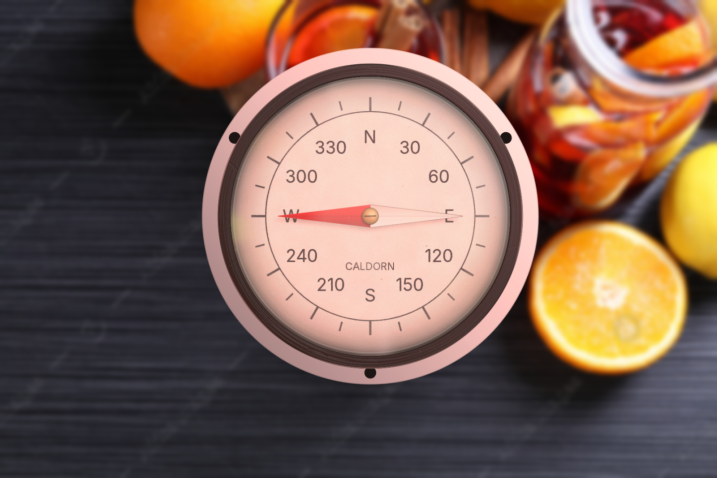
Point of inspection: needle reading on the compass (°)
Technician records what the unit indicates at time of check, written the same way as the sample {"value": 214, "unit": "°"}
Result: {"value": 270, "unit": "°"}
